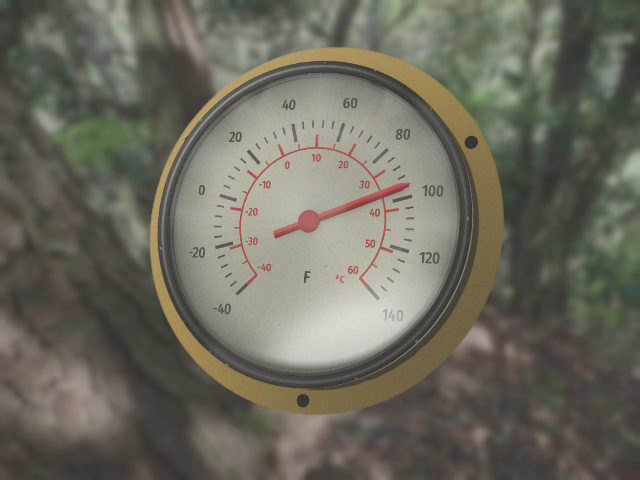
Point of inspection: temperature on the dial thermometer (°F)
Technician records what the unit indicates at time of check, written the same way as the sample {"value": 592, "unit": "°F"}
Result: {"value": 96, "unit": "°F"}
